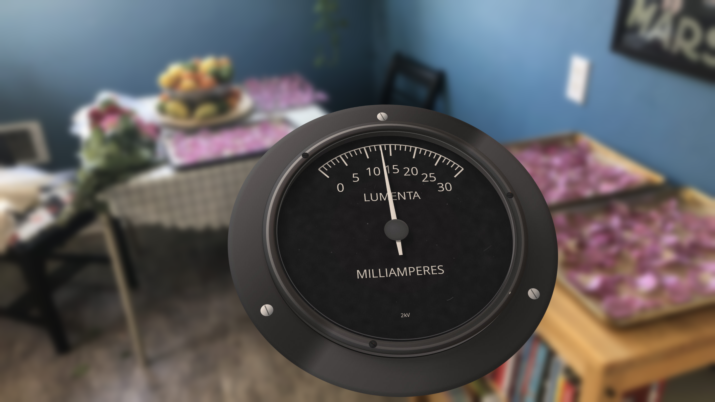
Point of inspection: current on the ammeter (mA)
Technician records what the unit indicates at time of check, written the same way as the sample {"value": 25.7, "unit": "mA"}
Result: {"value": 13, "unit": "mA"}
